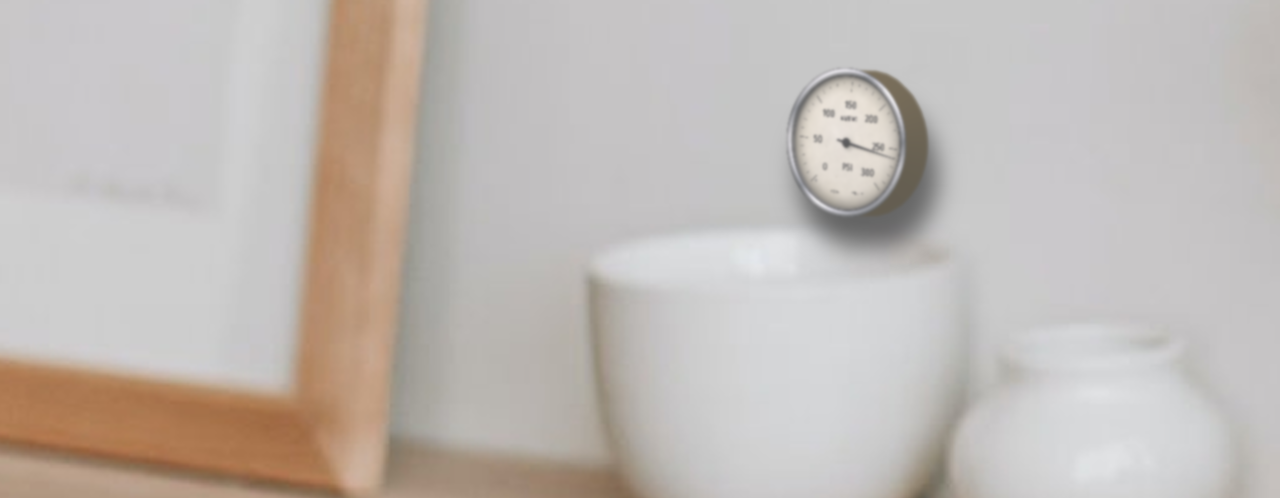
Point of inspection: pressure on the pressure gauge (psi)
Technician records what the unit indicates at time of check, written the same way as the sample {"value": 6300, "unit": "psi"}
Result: {"value": 260, "unit": "psi"}
